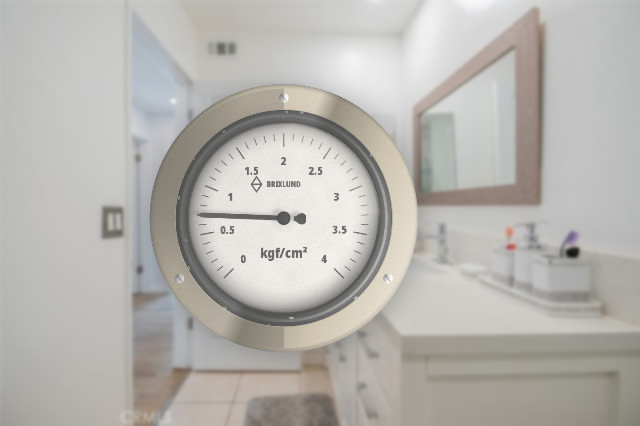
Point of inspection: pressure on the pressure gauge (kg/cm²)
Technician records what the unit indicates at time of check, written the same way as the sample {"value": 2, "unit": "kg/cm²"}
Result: {"value": 0.7, "unit": "kg/cm²"}
